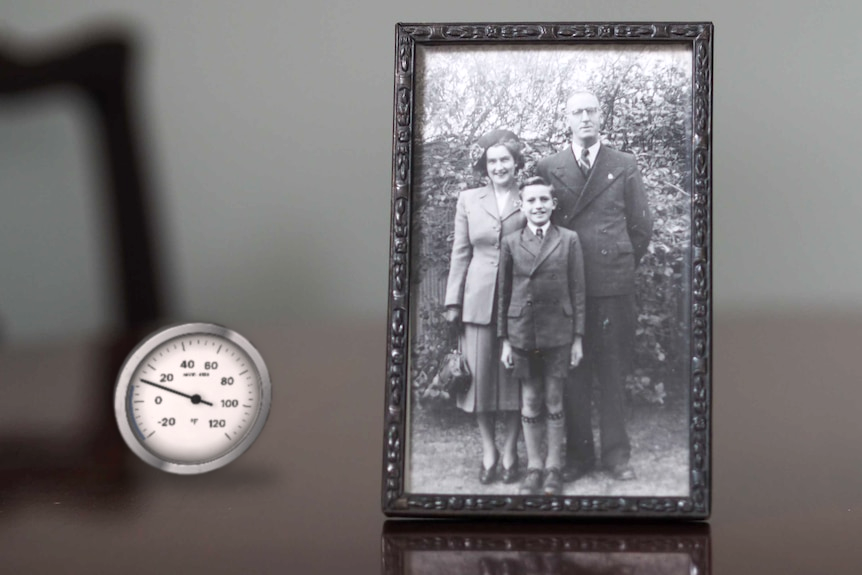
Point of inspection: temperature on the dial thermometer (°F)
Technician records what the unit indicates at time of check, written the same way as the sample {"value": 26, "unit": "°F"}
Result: {"value": 12, "unit": "°F"}
